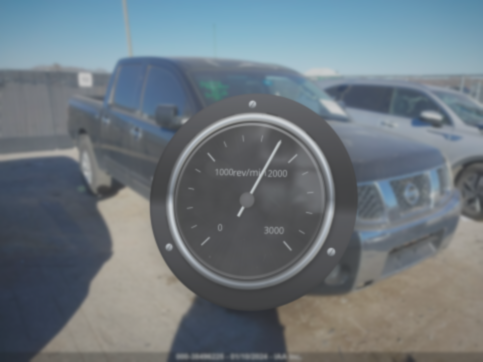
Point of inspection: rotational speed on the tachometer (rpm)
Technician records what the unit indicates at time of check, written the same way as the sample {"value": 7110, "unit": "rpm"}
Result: {"value": 1800, "unit": "rpm"}
